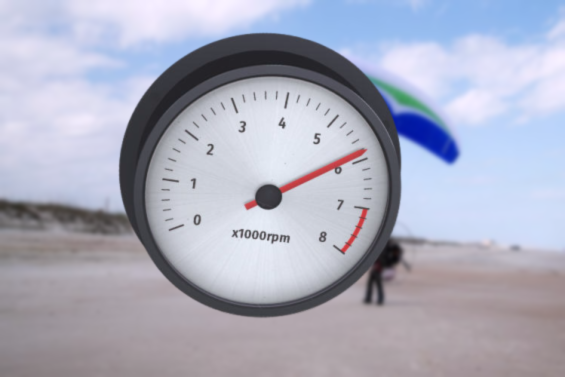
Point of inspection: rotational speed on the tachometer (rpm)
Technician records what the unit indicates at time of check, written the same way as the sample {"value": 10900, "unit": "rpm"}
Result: {"value": 5800, "unit": "rpm"}
